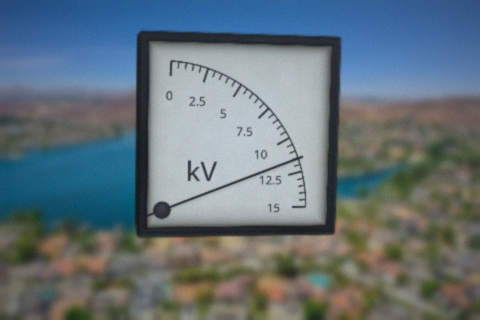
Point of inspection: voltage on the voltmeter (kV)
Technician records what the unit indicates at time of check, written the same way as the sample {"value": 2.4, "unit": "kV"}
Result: {"value": 11.5, "unit": "kV"}
